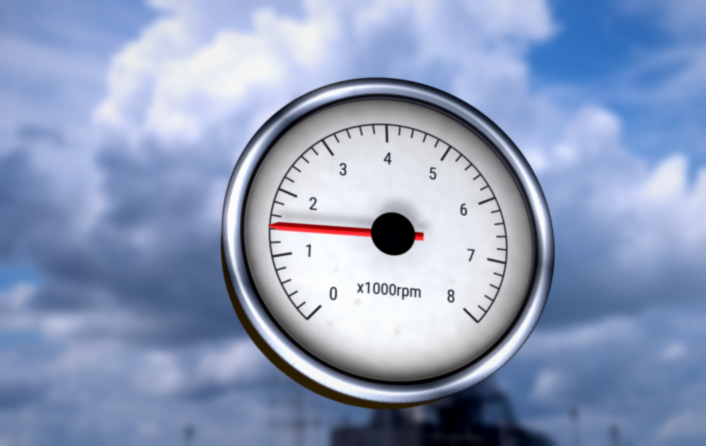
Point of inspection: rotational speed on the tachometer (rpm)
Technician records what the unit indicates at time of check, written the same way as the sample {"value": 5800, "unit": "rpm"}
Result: {"value": 1400, "unit": "rpm"}
